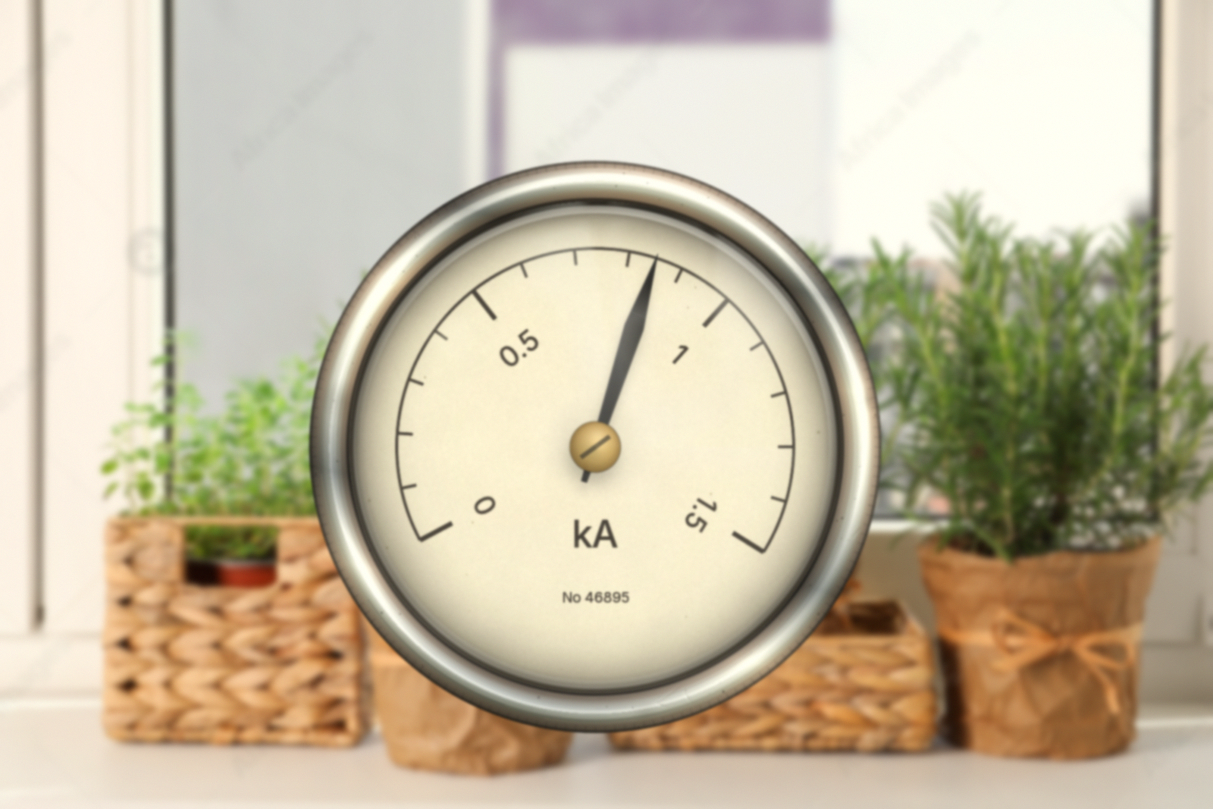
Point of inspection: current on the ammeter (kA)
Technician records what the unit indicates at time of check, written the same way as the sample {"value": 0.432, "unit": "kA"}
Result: {"value": 0.85, "unit": "kA"}
